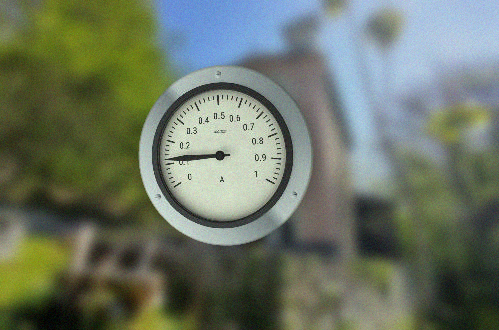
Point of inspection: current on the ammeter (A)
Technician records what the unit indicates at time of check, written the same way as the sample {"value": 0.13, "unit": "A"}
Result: {"value": 0.12, "unit": "A"}
